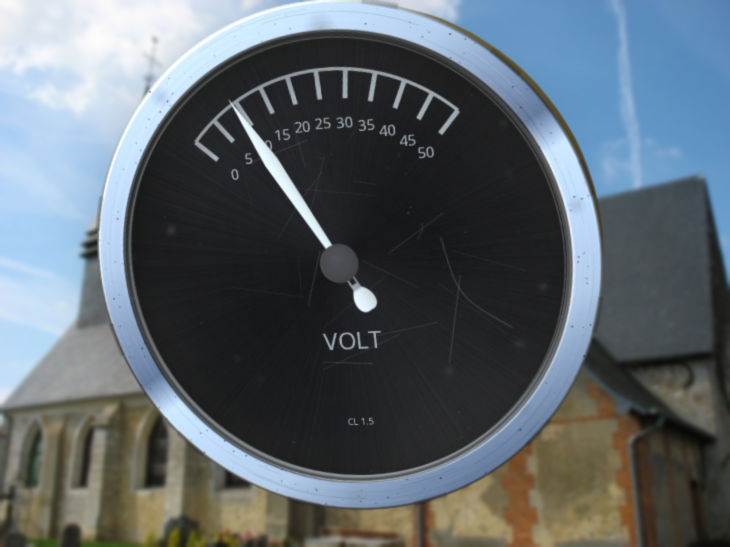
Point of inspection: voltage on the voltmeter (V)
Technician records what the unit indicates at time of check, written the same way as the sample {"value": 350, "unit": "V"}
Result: {"value": 10, "unit": "V"}
